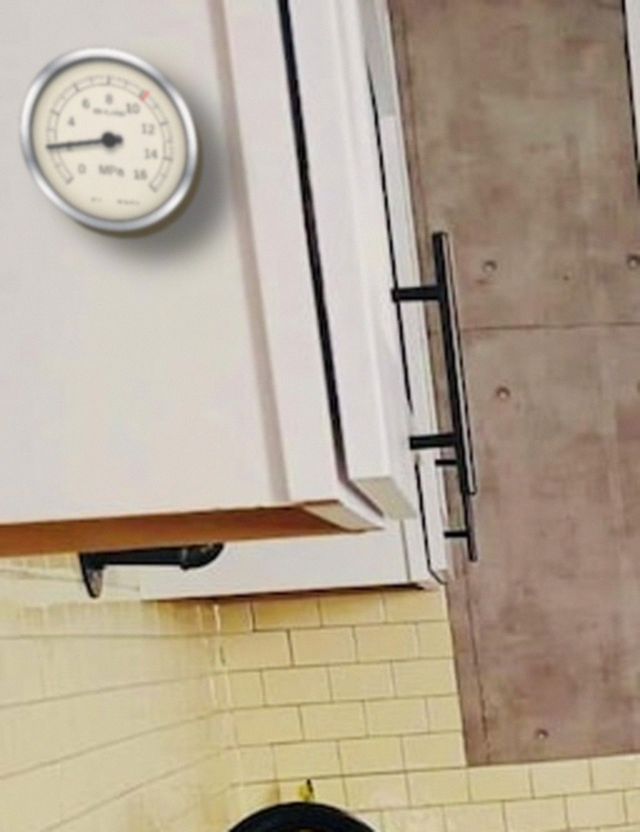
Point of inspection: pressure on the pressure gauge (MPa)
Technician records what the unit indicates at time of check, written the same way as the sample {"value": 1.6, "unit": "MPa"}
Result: {"value": 2, "unit": "MPa"}
